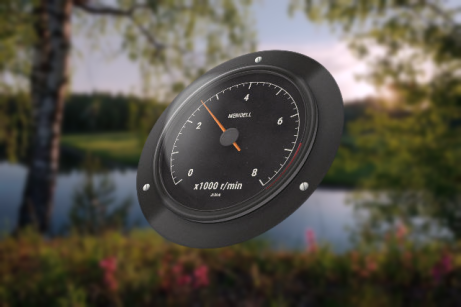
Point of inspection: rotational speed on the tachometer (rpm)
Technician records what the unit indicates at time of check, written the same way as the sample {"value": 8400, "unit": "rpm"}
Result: {"value": 2600, "unit": "rpm"}
